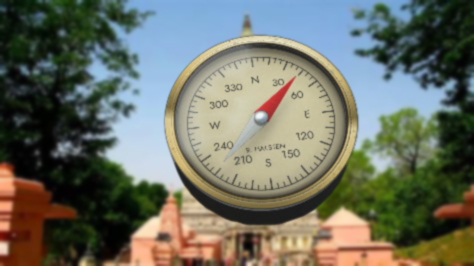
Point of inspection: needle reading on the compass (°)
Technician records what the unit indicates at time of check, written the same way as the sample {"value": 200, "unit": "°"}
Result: {"value": 45, "unit": "°"}
